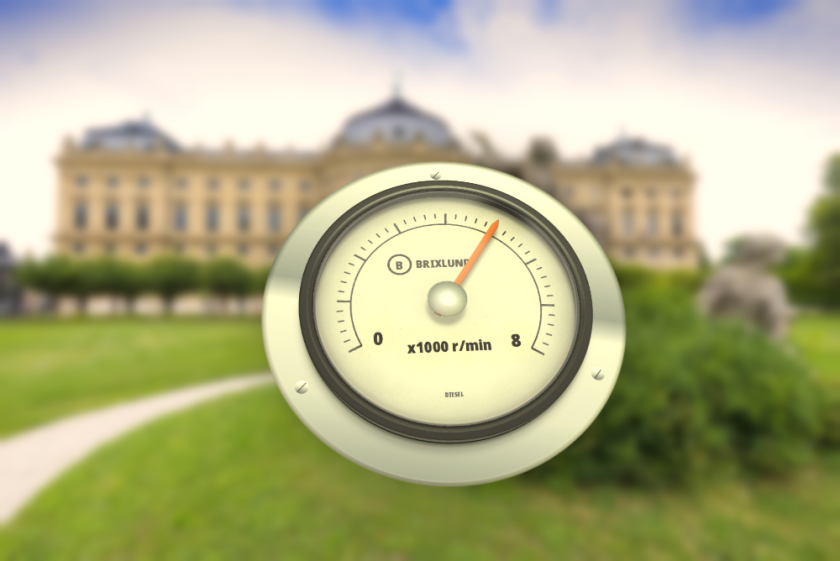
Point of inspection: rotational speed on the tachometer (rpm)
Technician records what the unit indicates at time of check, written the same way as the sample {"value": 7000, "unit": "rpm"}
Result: {"value": 5000, "unit": "rpm"}
